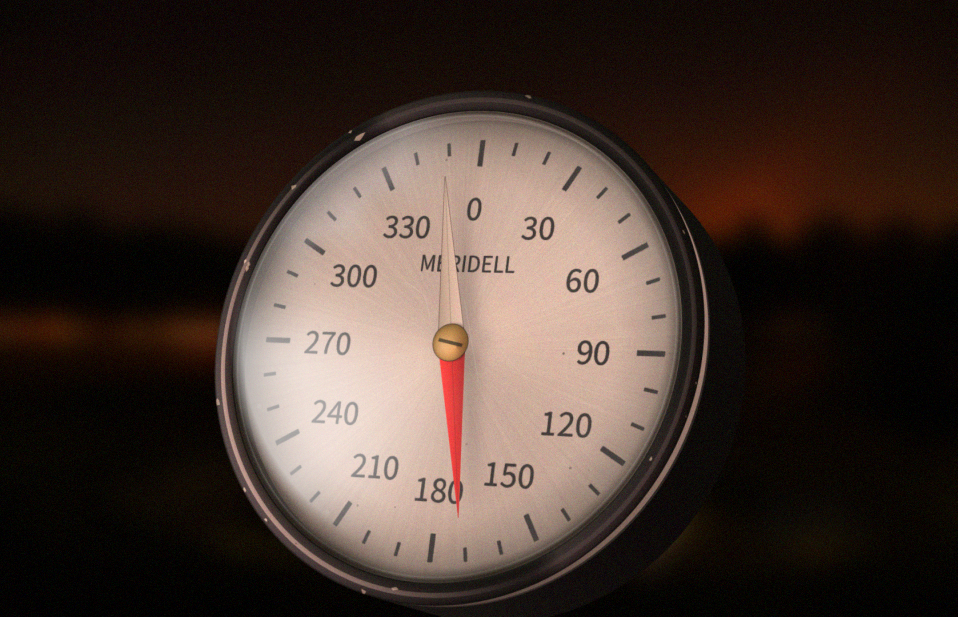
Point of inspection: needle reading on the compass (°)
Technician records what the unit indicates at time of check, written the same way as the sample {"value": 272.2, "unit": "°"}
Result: {"value": 170, "unit": "°"}
